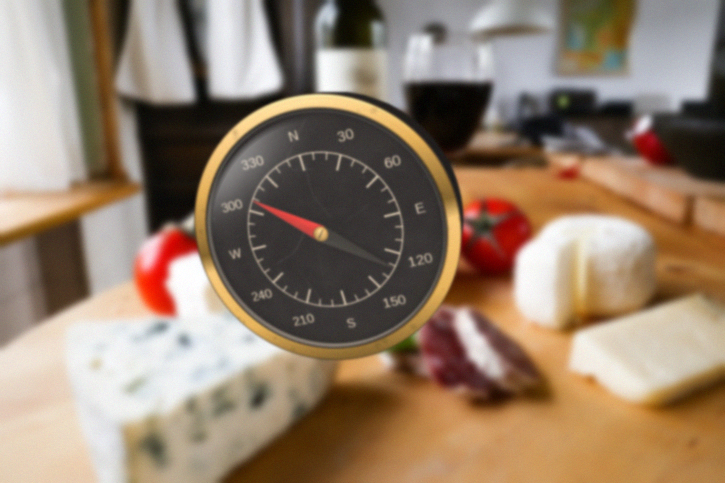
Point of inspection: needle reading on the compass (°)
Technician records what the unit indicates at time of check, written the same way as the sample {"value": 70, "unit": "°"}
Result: {"value": 310, "unit": "°"}
